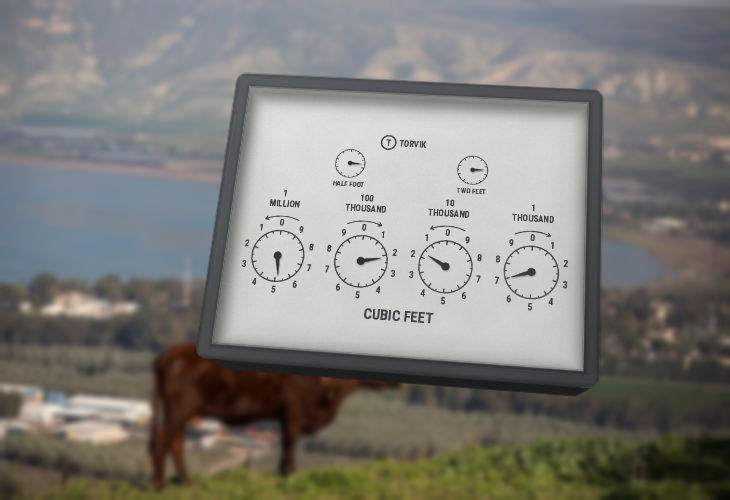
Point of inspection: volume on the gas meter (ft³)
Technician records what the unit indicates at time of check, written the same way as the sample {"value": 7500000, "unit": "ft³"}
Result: {"value": 521700, "unit": "ft³"}
